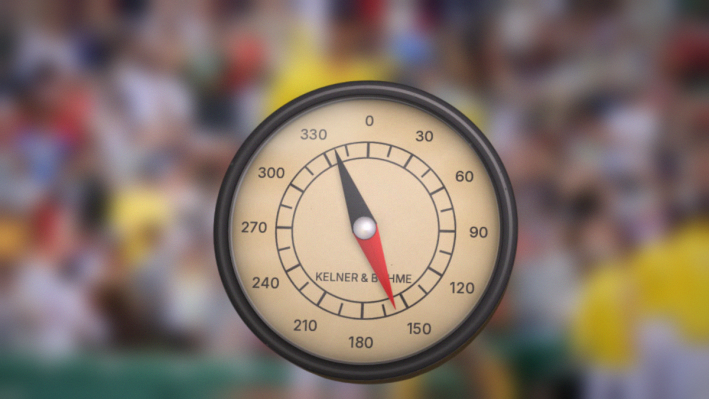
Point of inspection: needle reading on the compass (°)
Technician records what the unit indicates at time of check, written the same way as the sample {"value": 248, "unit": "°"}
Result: {"value": 157.5, "unit": "°"}
